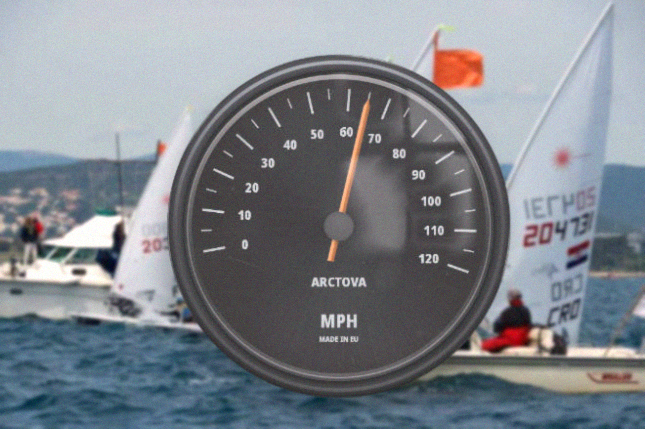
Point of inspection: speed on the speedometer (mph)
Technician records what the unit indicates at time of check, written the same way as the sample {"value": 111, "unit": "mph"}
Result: {"value": 65, "unit": "mph"}
